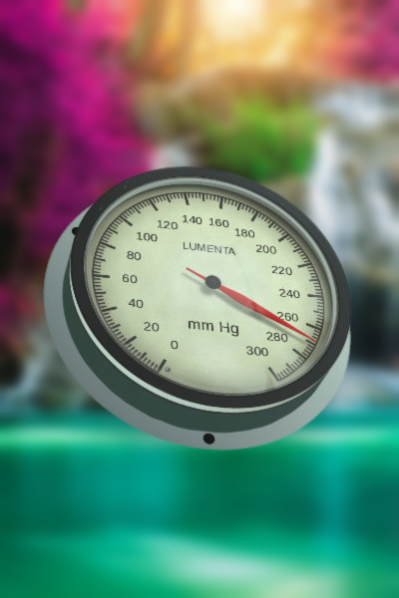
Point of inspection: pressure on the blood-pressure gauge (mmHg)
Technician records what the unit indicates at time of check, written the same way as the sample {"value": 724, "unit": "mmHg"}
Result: {"value": 270, "unit": "mmHg"}
